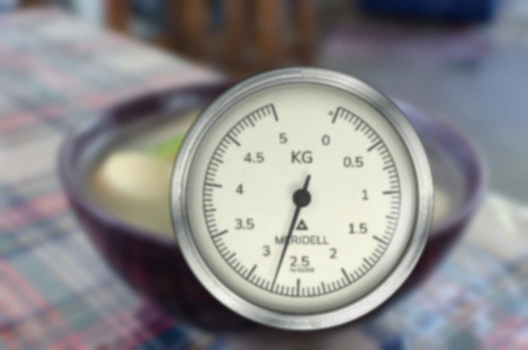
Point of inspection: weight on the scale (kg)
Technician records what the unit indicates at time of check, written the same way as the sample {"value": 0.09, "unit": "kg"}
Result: {"value": 2.75, "unit": "kg"}
